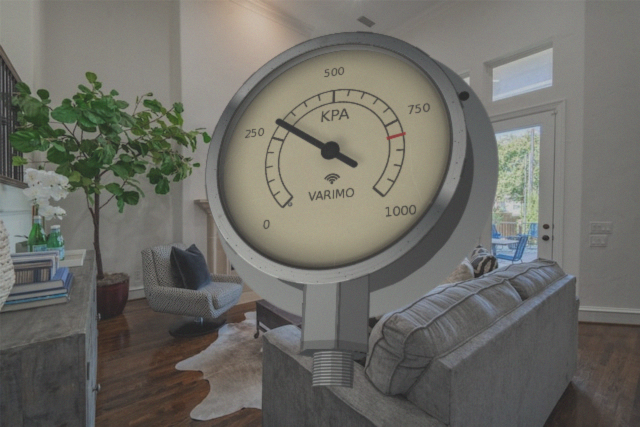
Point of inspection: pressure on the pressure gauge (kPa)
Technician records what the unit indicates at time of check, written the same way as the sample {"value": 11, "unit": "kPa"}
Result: {"value": 300, "unit": "kPa"}
